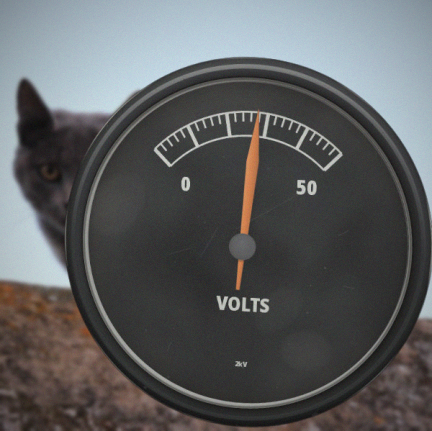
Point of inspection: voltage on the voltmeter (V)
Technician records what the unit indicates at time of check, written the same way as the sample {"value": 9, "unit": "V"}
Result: {"value": 28, "unit": "V"}
